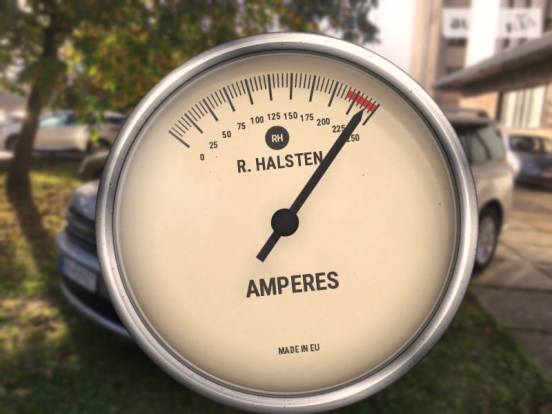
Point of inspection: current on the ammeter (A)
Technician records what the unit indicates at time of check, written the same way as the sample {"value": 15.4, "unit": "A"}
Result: {"value": 240, "unit": "A"}
